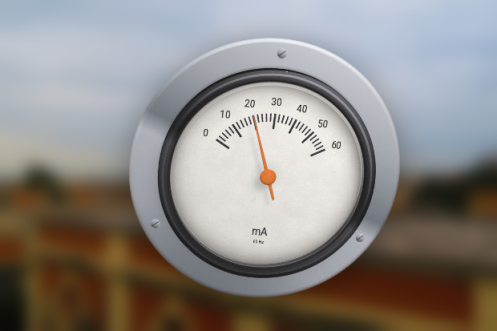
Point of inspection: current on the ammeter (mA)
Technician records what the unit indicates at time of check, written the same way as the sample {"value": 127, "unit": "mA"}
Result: {"value": 20, "unit": "mA"}
